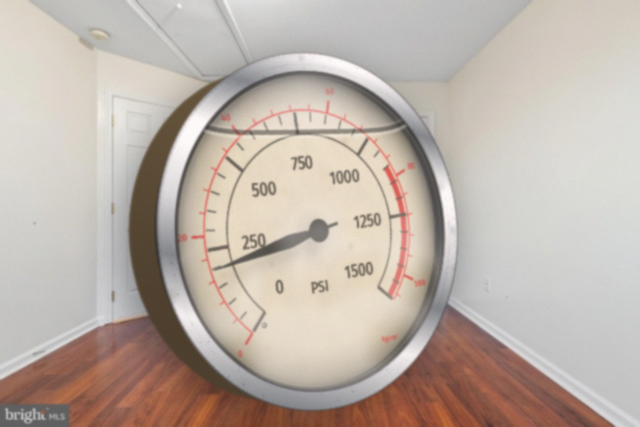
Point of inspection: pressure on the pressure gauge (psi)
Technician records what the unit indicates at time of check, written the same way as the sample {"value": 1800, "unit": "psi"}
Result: {"value": 200, "unit": "psi"}
